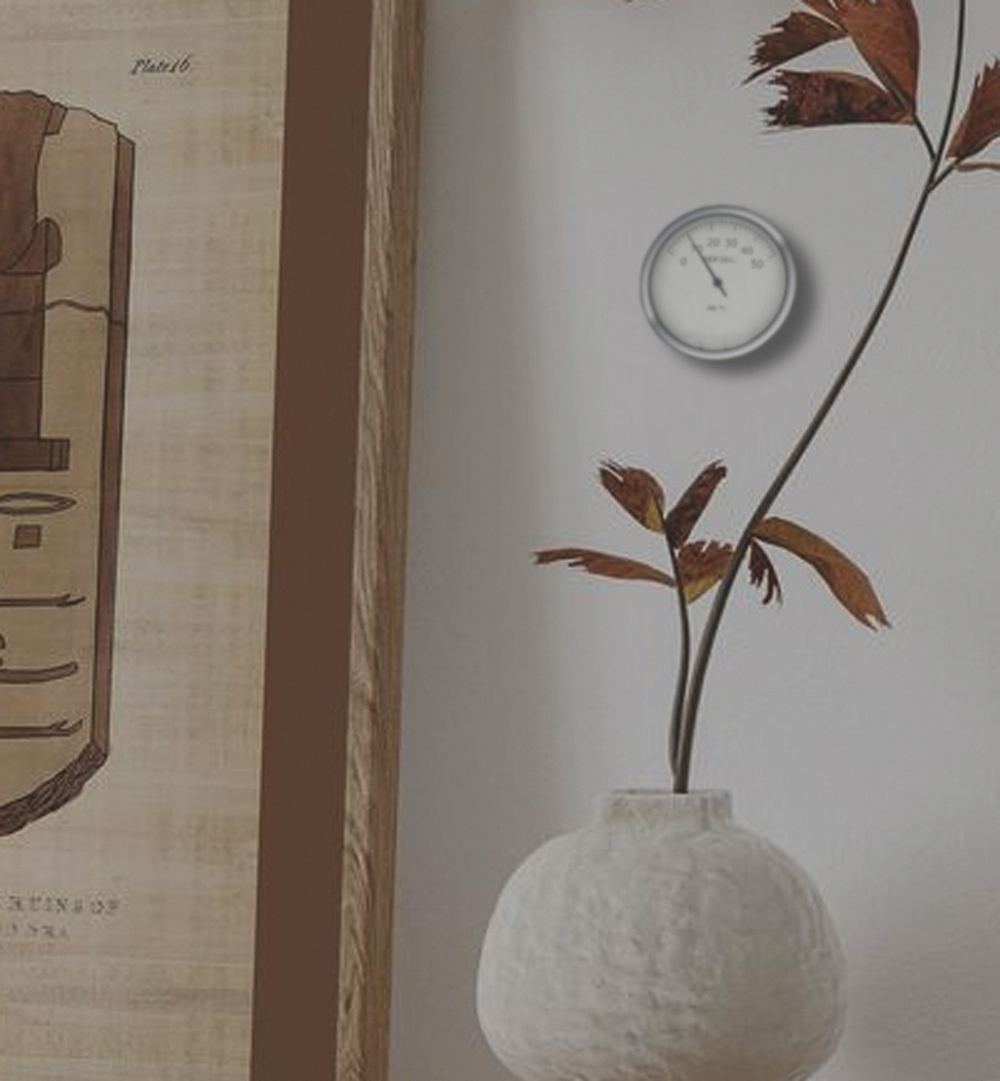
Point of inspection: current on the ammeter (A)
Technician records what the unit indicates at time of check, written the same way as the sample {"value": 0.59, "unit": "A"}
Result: {"value": 10, "unit": "A"}
